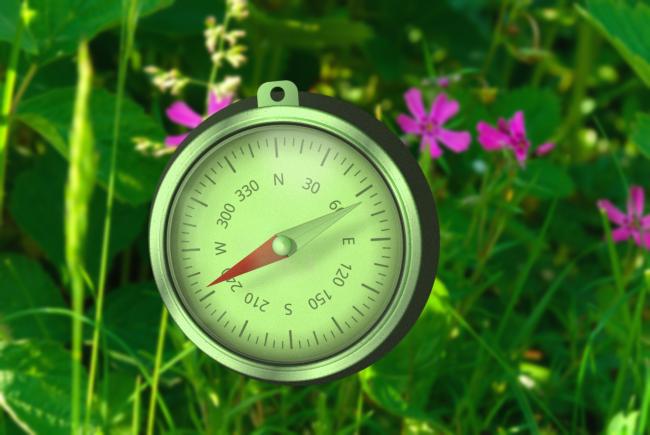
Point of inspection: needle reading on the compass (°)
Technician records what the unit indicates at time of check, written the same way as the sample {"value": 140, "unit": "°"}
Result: {"value": 245, "unit": "°"}
